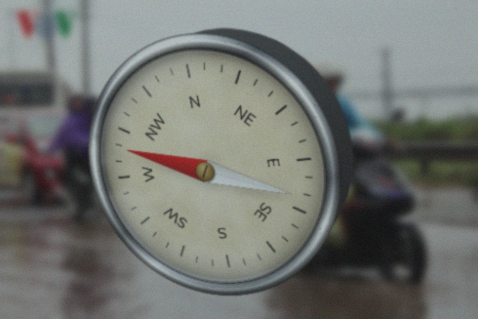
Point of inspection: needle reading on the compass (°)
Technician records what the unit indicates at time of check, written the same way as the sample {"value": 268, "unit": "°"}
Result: {"value": 290, "unit": "°"}
